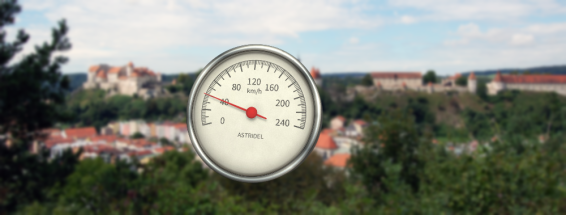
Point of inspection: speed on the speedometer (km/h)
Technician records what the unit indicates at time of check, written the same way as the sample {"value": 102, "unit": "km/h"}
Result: {"value": 40, "unit": "km/h"}
